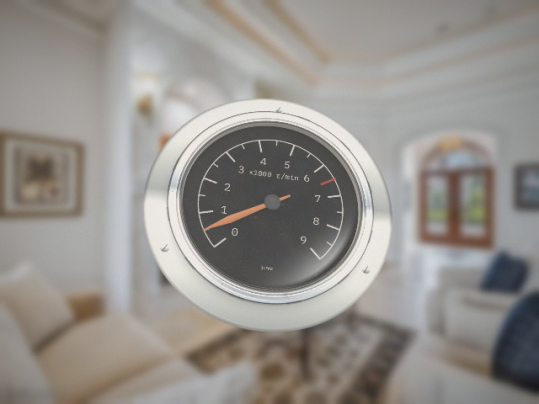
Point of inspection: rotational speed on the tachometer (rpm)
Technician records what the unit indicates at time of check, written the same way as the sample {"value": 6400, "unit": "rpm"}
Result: {"value": 500, "unit": "rpm"}
